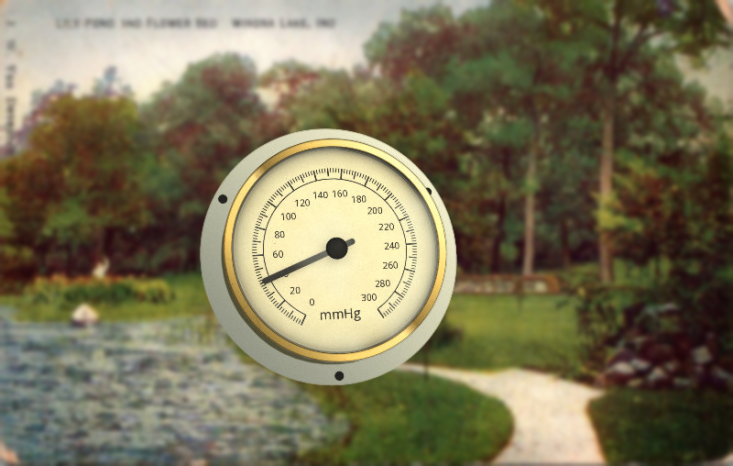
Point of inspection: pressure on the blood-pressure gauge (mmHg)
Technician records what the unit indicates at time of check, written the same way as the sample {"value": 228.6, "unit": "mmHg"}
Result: {"value": 40, "unit": "mmHg"}
